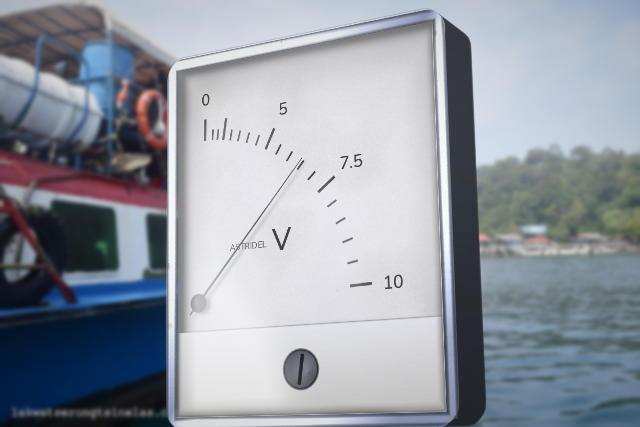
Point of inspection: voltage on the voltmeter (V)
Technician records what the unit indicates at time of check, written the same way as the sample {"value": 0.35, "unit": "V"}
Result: {"value": 6.5, "unit": "V"}
